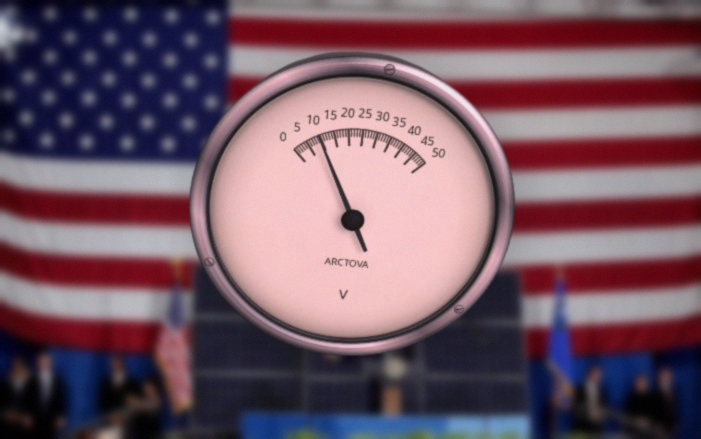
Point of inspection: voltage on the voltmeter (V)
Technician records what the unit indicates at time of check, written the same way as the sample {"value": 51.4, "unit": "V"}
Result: {"value": 10, "unit": "V"}
